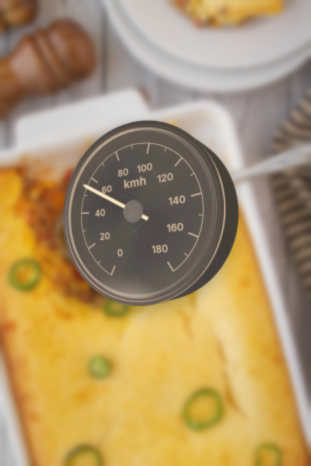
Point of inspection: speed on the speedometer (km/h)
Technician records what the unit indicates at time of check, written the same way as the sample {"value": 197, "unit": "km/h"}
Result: {"value": 55, "unit": "km/h"}
